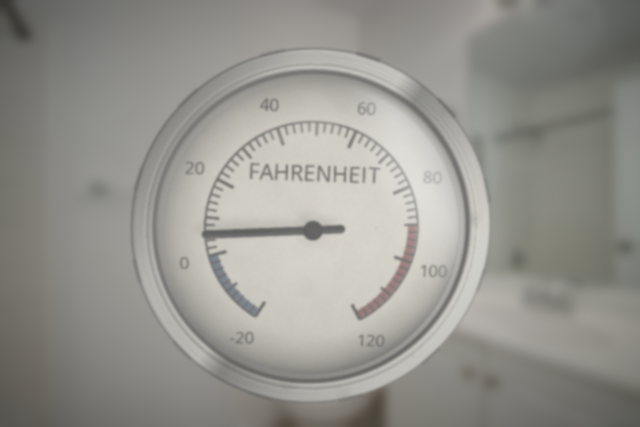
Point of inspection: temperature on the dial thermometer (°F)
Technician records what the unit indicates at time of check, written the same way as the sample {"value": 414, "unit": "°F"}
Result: {"value": 6, "unit": "°F"}
